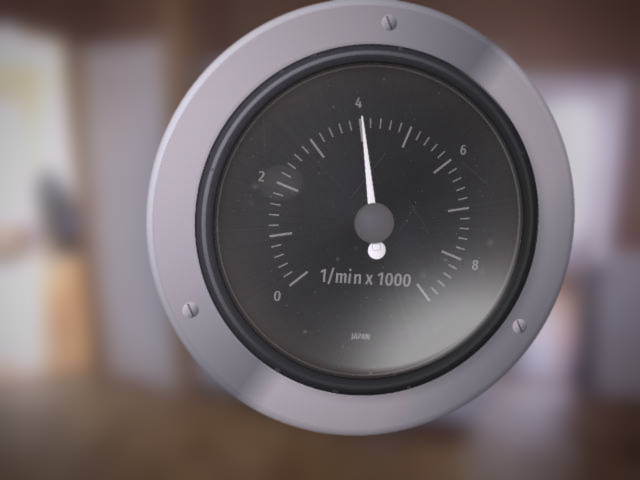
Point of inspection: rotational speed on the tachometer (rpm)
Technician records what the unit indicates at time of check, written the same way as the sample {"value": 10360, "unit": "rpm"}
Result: {"value": 4000, "unit": "rpm"}
